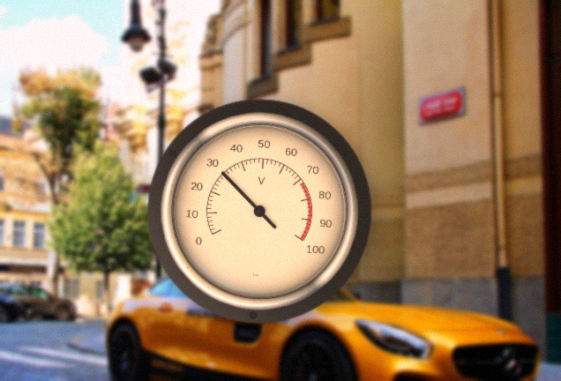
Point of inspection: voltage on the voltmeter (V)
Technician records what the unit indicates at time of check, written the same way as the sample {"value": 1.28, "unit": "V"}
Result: {"value": 30, "unit": "V"}
